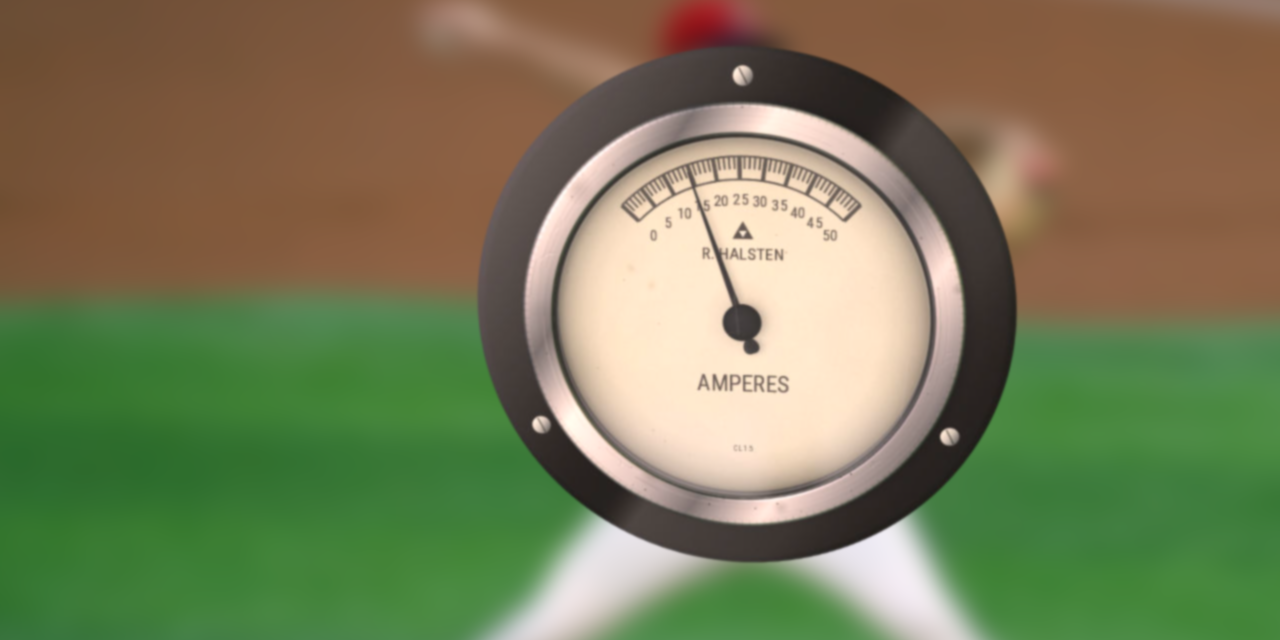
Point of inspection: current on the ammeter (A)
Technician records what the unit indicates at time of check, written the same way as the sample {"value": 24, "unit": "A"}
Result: {"value": 15, "unit": "A"}
